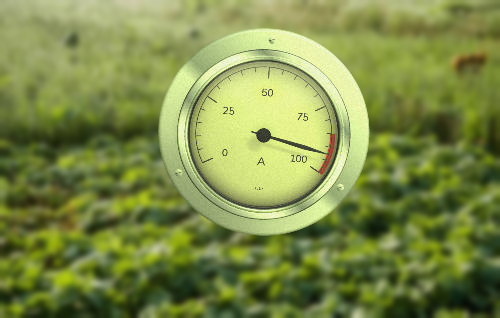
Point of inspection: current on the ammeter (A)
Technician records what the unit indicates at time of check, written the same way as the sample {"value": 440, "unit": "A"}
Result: {"value": 92.5, "unit": "A"}
